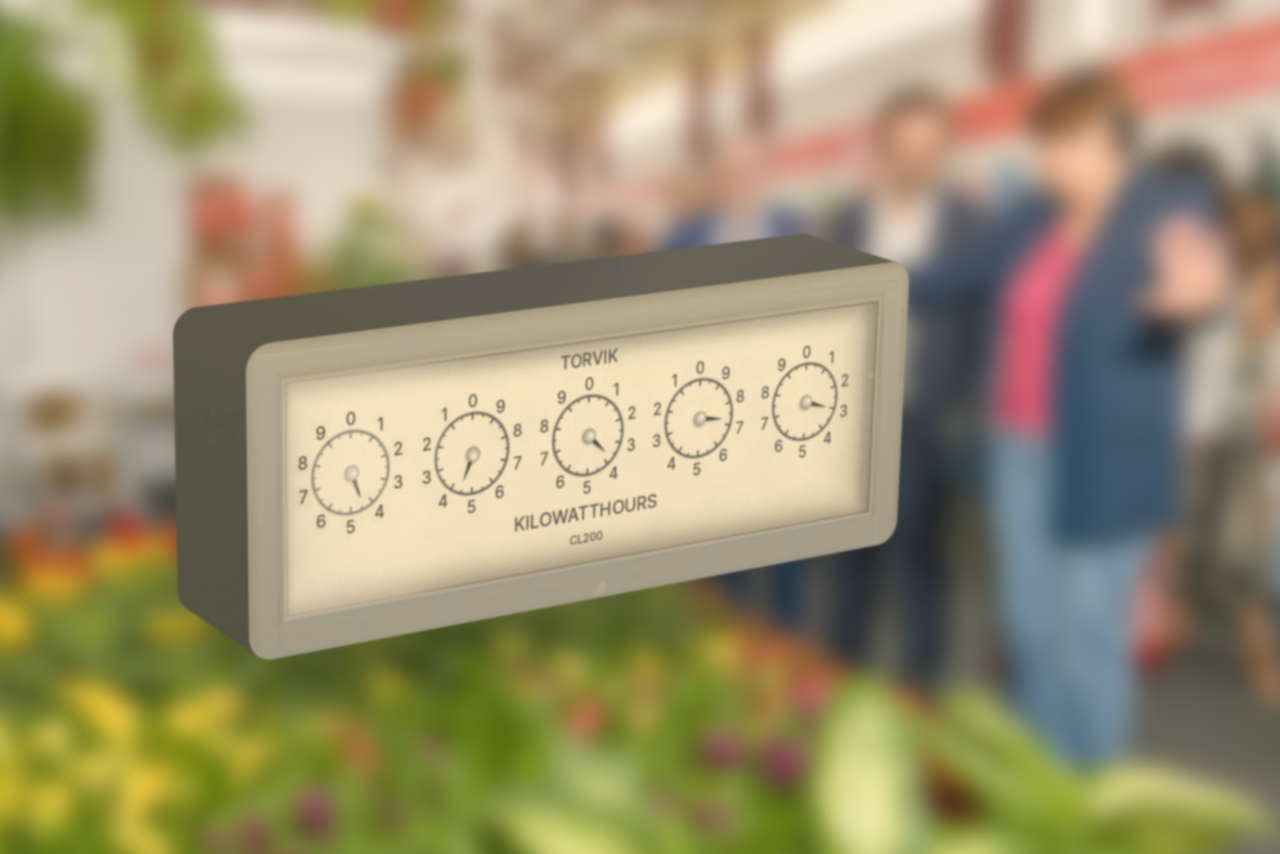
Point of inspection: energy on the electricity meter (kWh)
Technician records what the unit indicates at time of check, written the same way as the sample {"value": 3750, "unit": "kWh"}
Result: {"value": 44373, "unit": "kWh"}
